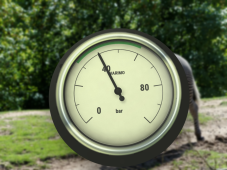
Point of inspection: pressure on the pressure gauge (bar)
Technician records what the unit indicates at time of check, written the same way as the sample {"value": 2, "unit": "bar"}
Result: {"value": 40, "unit": "bar"}
